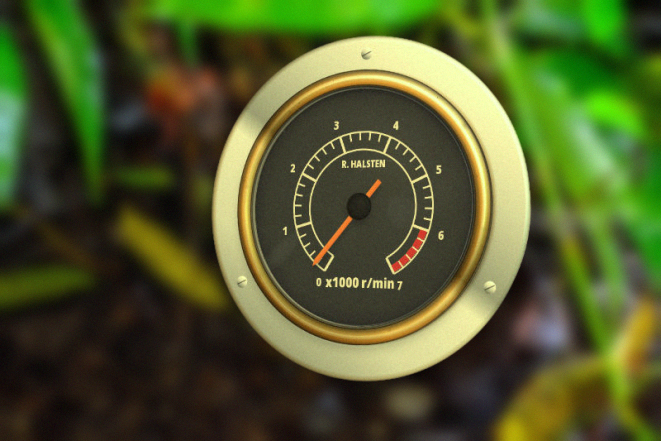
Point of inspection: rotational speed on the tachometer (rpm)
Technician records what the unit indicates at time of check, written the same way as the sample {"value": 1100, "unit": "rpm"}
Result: {"value": 200, "unit": "rpm"}
